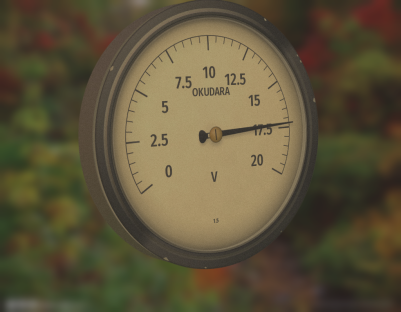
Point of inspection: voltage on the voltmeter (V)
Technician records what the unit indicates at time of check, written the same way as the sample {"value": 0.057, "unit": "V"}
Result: {"value": 17.25, "unit": "V"}
